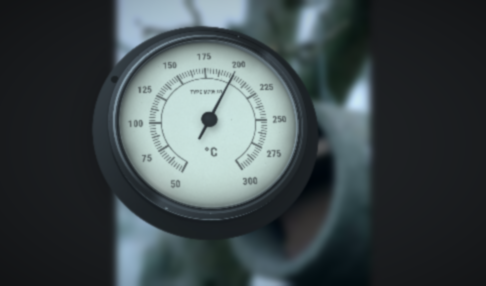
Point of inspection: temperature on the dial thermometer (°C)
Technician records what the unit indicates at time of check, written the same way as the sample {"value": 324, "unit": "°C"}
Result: {"value": 200, "unit": "°C"}
